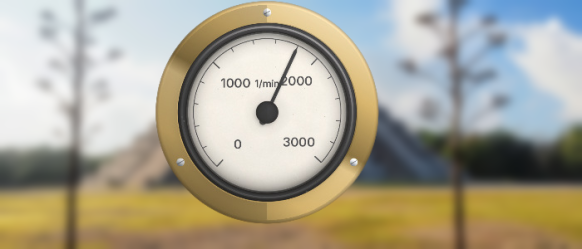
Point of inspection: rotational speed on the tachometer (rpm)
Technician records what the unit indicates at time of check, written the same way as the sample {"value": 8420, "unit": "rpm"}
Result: {"value": 1800, "unit": "rpm"}
